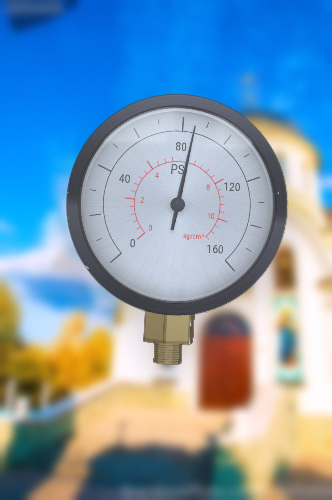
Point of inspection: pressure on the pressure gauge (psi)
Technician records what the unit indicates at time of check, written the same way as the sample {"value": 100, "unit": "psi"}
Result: {"value": 85, "unit": "psi"}
